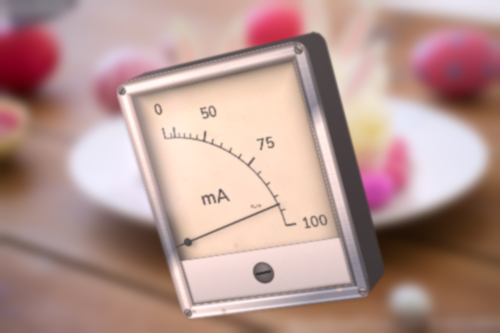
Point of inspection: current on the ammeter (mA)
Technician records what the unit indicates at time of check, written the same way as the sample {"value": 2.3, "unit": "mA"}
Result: {"value": 92.5, "unit": "mA"}
